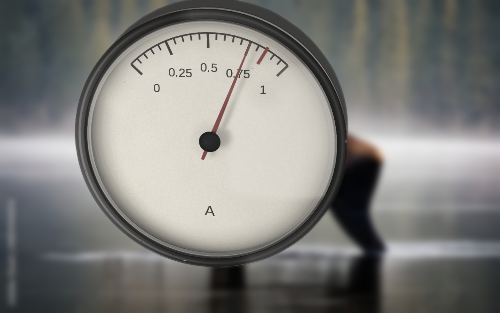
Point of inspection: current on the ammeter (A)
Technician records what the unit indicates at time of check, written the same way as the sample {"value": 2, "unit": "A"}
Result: {"value": 0.75, "unit": "A"}
